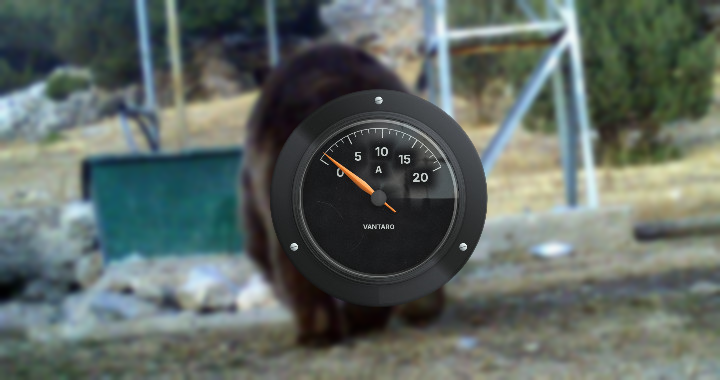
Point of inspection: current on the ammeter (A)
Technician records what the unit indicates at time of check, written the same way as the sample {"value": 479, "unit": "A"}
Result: {"value": 1, "unit": "A"}
